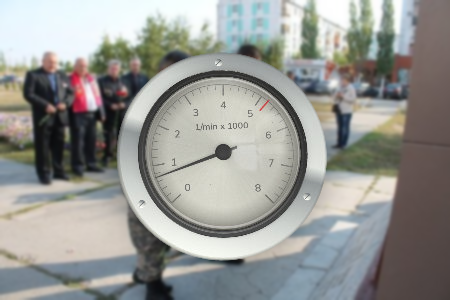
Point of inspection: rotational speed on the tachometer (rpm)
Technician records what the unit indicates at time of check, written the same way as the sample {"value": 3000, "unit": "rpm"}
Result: {"value": 700, "unit": "rpm"}
